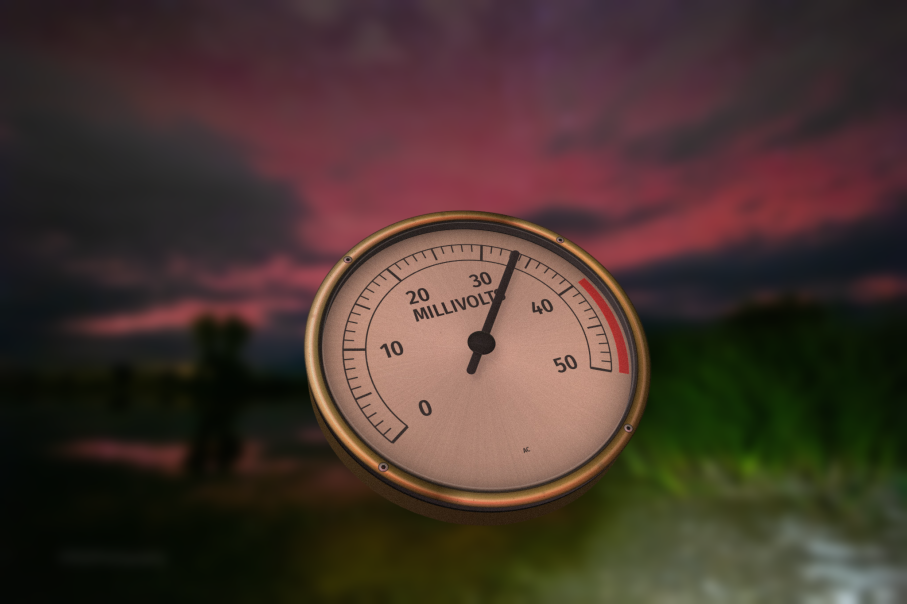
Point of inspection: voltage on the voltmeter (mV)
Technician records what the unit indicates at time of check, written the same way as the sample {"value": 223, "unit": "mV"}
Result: {"value": 33.5, "unit": "mV"}
